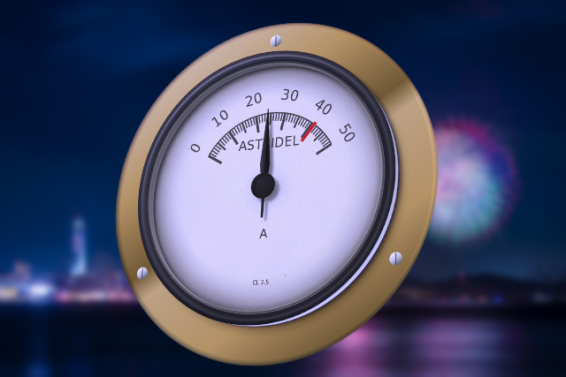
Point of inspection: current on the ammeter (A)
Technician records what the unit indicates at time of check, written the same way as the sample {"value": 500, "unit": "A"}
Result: {"value": 25, "unit": "A"}
